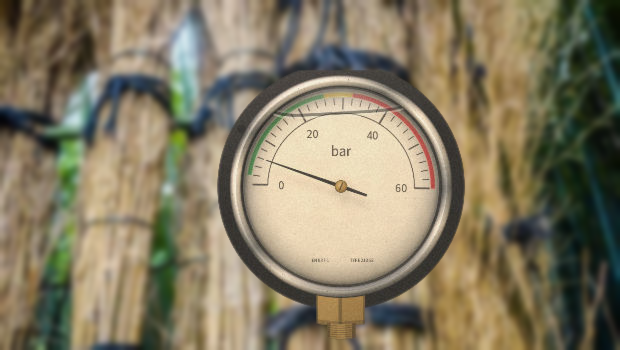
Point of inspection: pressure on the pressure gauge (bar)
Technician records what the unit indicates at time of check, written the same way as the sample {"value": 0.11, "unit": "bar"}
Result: {"value": 6, "unit": "bar"}
